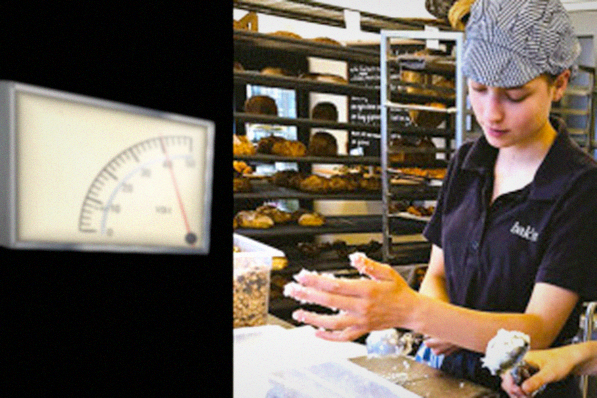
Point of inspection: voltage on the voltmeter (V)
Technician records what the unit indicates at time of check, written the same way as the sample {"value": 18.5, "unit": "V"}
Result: {"value": 40, "unit": "V"}
